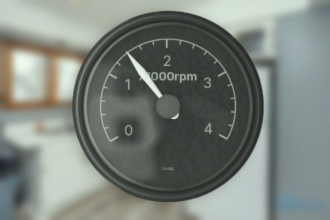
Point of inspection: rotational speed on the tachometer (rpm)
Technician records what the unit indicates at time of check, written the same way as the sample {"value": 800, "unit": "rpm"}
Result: {"value": 1400, "unit": "rpm"}
